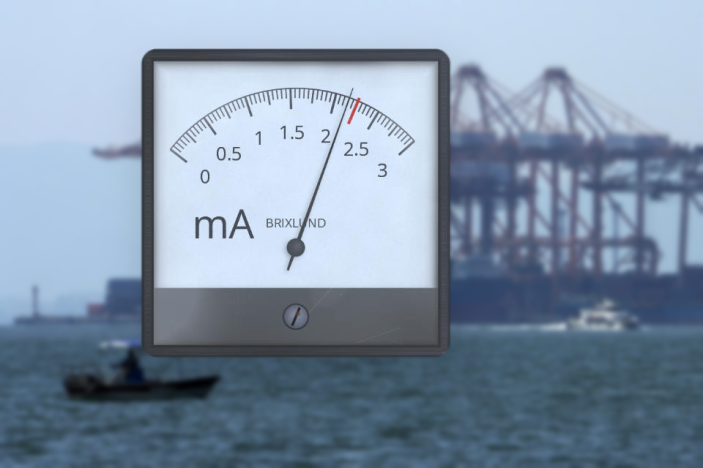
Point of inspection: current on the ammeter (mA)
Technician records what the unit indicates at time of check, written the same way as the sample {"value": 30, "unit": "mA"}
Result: {"value": 2.15, "unit": "mA"}
